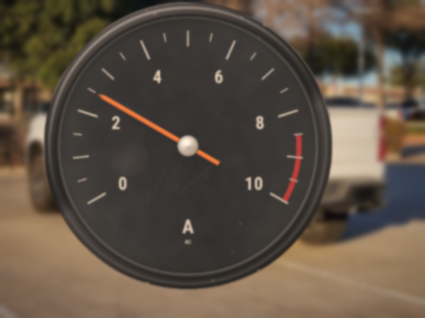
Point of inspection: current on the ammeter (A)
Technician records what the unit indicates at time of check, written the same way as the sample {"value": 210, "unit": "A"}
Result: {"value": 2.5, "unit": "A"}
